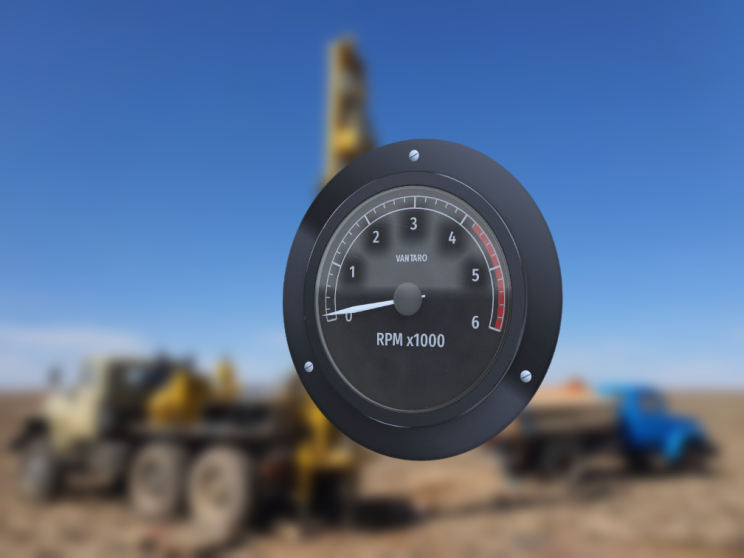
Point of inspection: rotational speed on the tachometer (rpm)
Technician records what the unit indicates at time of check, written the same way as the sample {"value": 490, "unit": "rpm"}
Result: {"value": 100, "unit": "rpm"}
